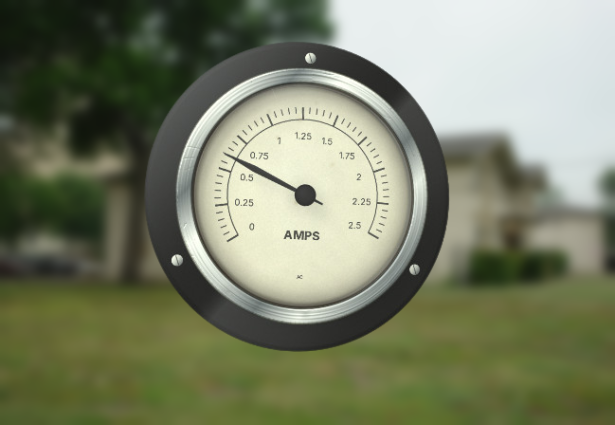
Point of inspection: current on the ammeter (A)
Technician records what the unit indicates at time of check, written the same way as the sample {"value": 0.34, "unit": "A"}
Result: {"value": 0.6, "unit": "A"}
